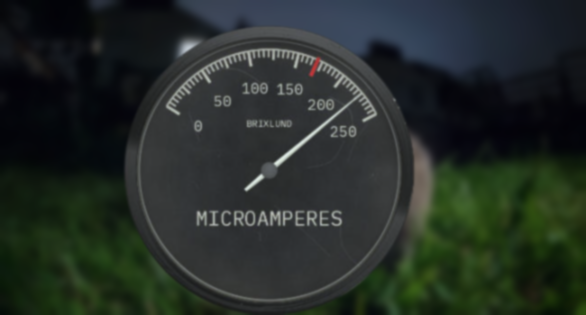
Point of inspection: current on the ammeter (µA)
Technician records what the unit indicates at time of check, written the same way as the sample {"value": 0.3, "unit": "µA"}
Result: {"value": 225, "unit": "µA"}
